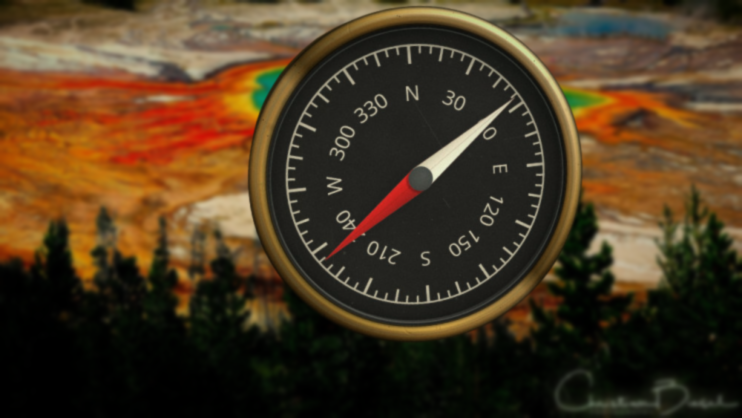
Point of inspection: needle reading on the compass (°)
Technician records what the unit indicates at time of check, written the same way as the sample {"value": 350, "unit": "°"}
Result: {"value": 235, "unit": "°"}
